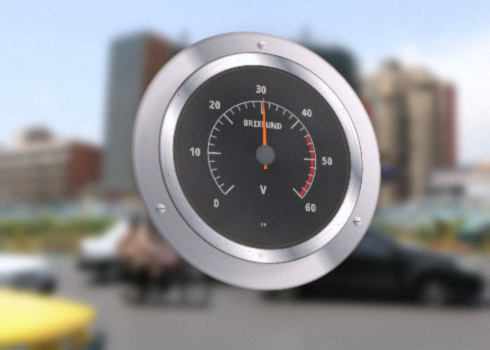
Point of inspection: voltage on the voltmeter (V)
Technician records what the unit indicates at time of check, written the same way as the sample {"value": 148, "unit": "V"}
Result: {"value": 30, "unit": "V"}
